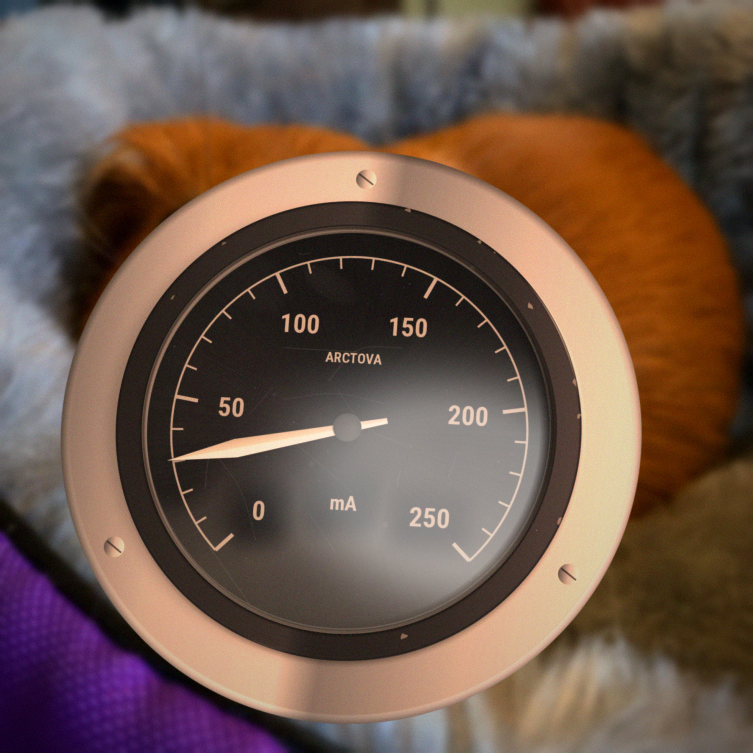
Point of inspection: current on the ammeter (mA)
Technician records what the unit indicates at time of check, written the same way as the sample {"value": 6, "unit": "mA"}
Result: {"value": 30, "unit": "mA"}
